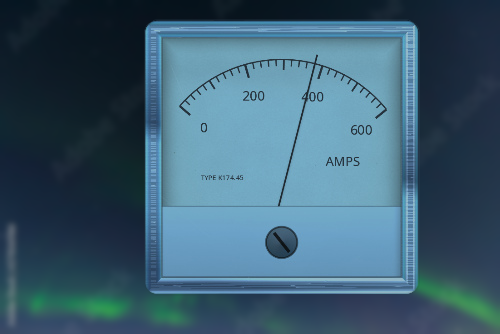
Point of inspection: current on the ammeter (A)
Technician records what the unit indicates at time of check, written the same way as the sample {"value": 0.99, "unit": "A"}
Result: {"value": 380, "unit": "A"}
